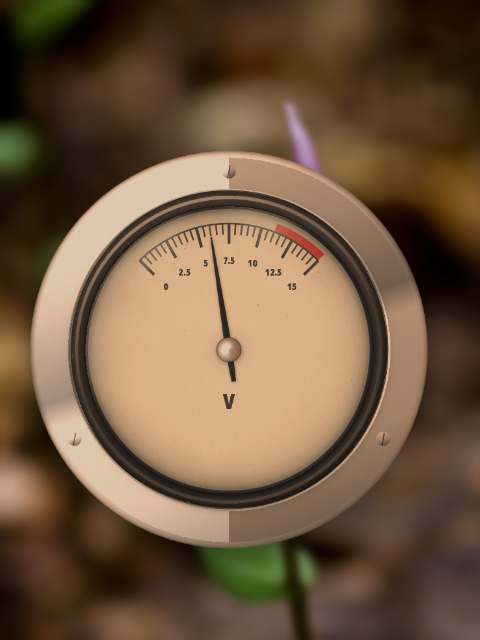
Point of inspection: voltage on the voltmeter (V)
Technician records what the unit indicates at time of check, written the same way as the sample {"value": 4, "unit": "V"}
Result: {"value": 6, "unit": "V"}
